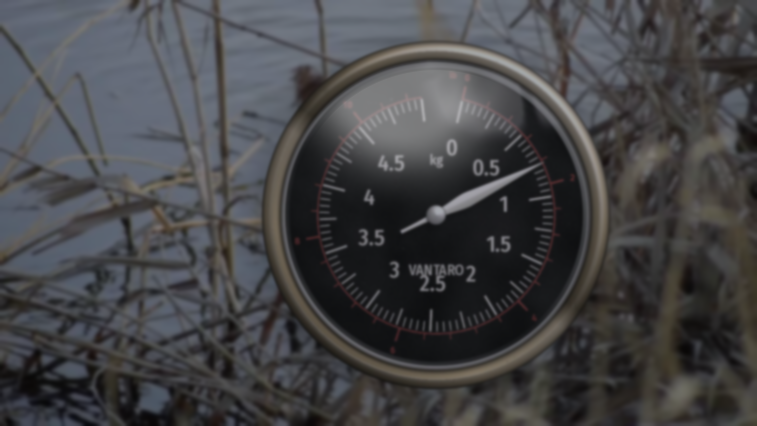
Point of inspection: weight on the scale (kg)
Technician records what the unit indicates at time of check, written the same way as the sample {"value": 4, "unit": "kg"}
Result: {"value": 0.75, "unit": "kg"}
